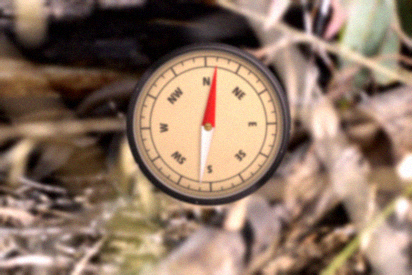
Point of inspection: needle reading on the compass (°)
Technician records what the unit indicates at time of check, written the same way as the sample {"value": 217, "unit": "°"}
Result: {"value": 10, "unit": "°"}
